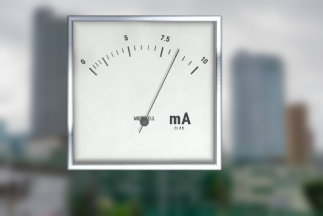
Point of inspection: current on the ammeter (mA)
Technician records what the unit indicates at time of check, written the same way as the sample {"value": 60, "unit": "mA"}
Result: {"value": 8.5, "unit": "mA"}
